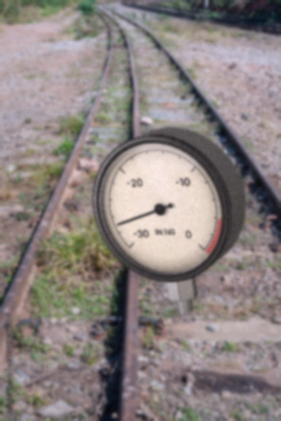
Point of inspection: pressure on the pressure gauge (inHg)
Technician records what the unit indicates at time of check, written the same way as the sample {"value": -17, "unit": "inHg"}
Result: {"value": -27, "unit": "inHg"}
